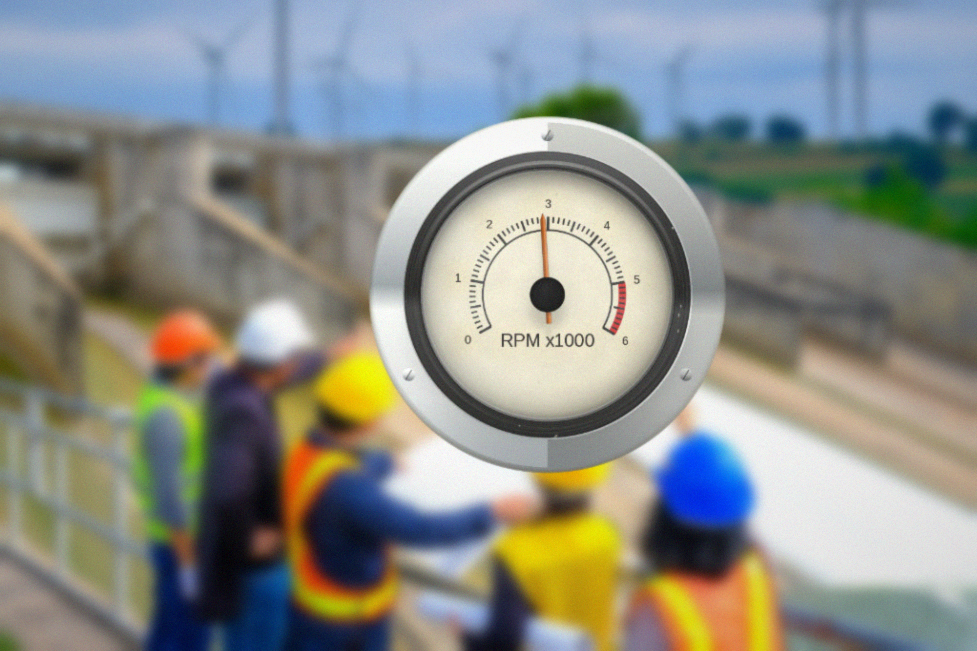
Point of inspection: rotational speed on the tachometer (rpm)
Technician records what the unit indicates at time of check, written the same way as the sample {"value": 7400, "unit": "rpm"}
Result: {"value": 2900, "unit": "rpm"}
